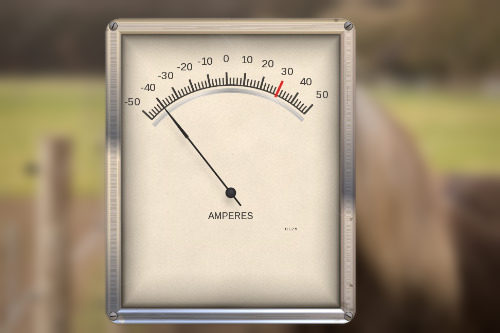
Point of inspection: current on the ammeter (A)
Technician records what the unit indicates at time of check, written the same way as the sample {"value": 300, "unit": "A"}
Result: {"value": -40, "unit": "A"}
